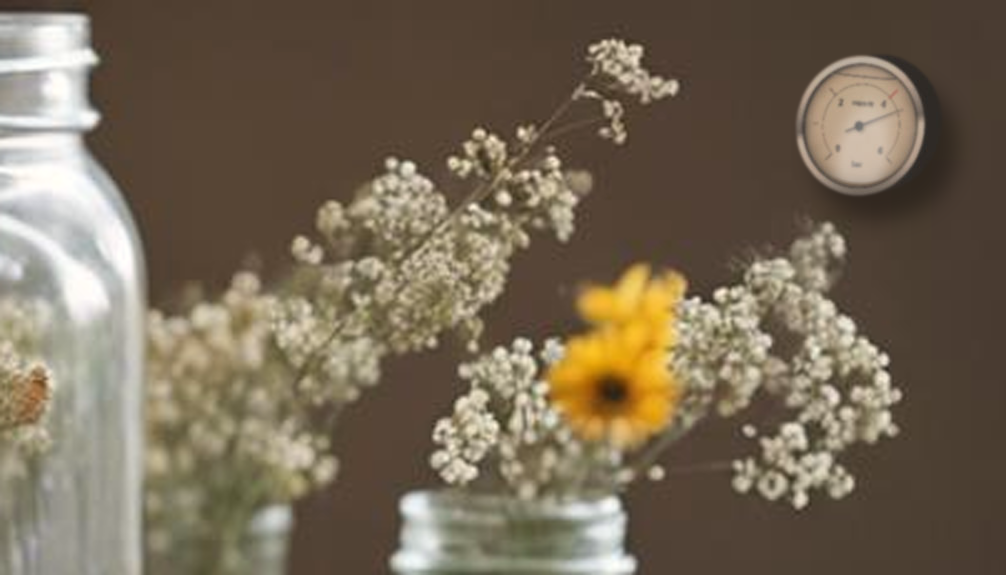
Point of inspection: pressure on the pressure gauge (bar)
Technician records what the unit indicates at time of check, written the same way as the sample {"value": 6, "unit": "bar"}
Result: {"value": 4.5, "unit": "bar"}
